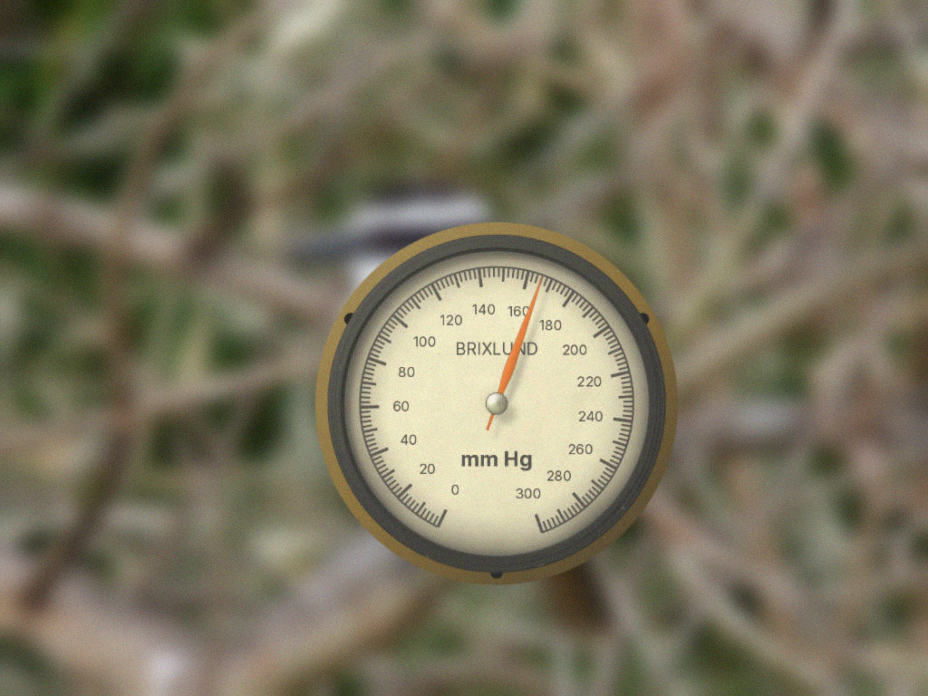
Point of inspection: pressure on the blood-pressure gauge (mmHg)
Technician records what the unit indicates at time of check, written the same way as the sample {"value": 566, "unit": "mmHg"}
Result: {"value": 166, "unit": "mmHg"}
